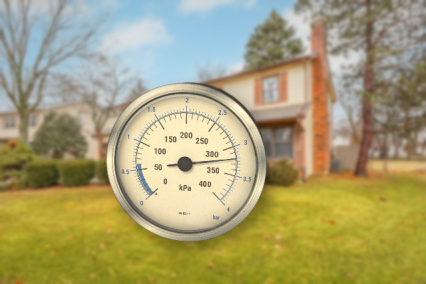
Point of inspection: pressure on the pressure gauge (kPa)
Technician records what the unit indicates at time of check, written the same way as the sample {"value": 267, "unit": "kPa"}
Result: {"value": 320, "unit": "kPa"}
